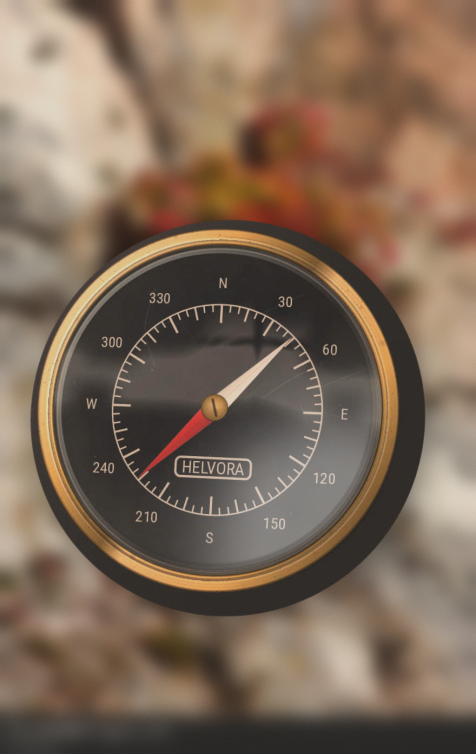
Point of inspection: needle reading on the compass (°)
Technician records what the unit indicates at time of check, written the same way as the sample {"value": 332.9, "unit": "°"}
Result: {"value": 225, "unit": "°"}
